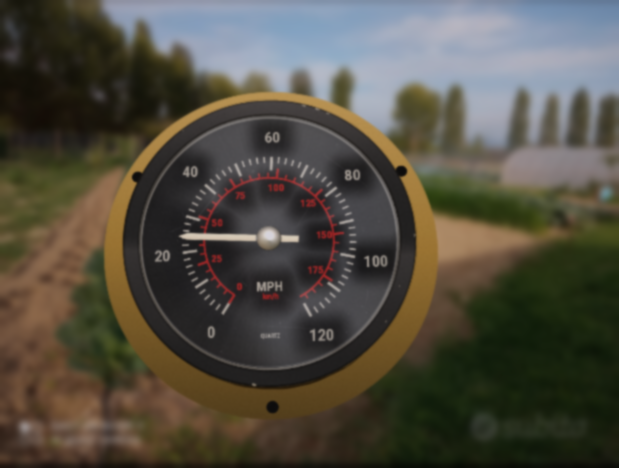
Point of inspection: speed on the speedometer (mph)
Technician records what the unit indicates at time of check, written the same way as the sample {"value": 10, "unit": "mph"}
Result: {"value": 24, "unit": "mph"}
